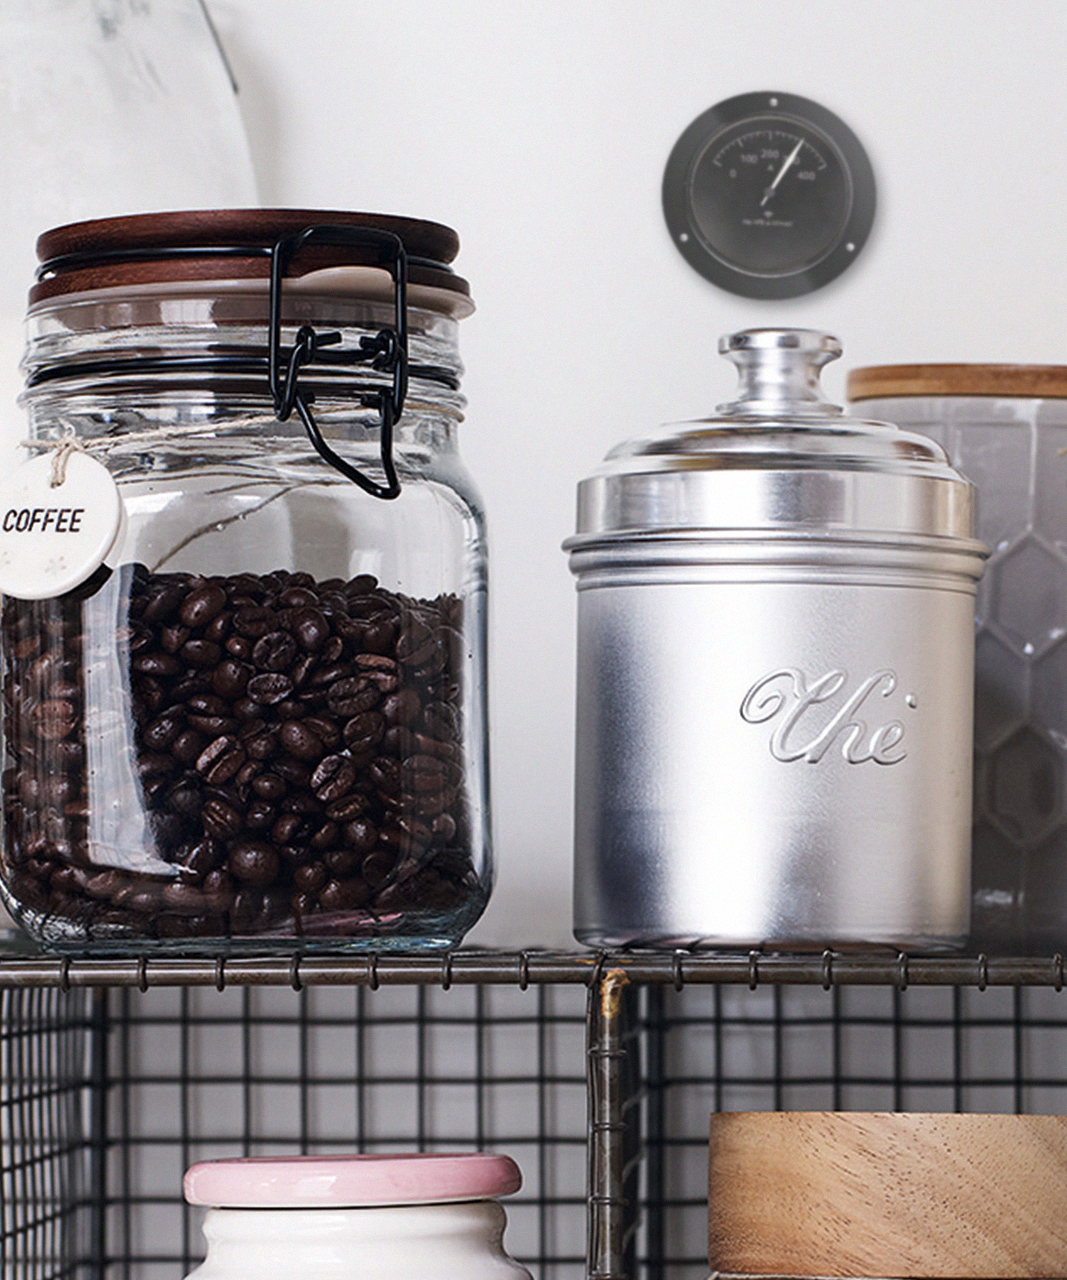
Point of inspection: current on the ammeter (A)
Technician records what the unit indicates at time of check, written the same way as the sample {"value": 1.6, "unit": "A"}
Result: {"value": 300, "unit": "A"}
